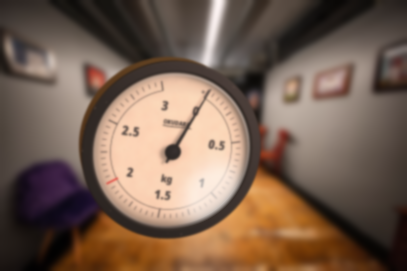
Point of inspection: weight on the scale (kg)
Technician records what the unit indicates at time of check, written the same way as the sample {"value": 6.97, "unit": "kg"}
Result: {"value": 0, "unit": "kg"}
